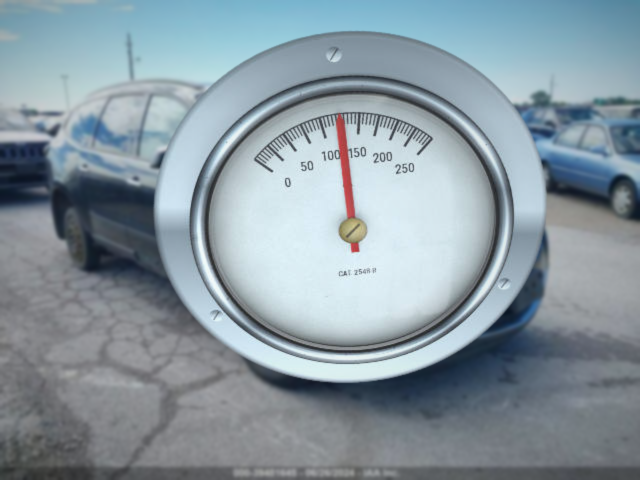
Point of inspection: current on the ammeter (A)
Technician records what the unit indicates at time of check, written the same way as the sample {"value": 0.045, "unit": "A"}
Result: {"value": 125, "unit": "A"}
